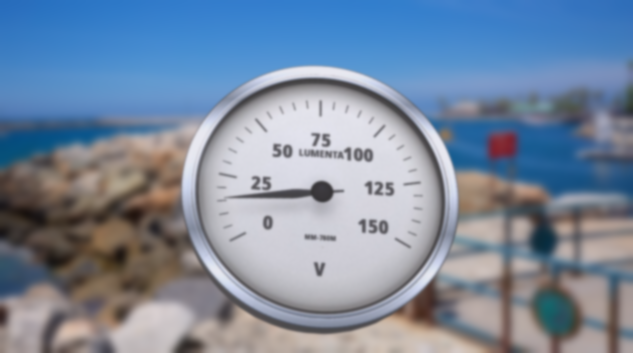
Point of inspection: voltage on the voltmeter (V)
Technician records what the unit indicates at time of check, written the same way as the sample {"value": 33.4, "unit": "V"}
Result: {"value": 15, "unit": "V"}
